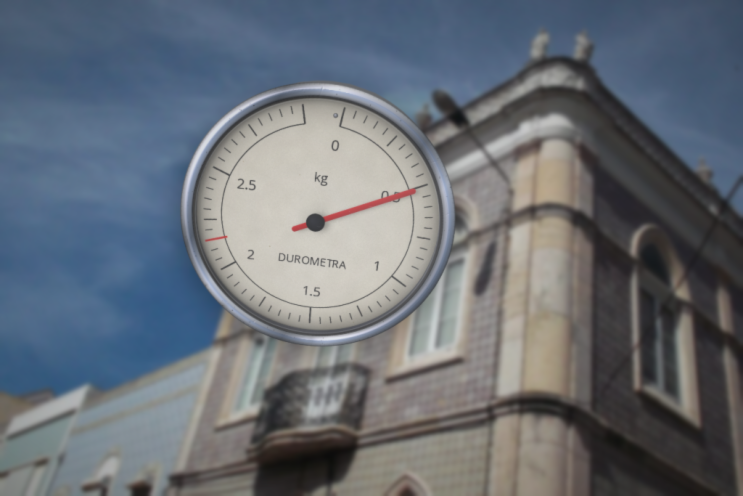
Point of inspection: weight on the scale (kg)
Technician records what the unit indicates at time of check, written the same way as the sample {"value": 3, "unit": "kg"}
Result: {"value": 0.5, "unit": "kg"}
